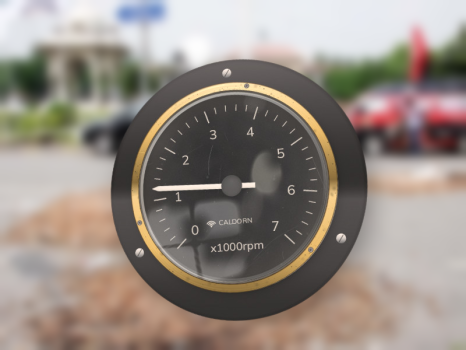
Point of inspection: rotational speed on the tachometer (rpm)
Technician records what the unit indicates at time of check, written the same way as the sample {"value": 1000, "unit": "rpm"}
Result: {"value": 1200, "unit": "rpm"}
